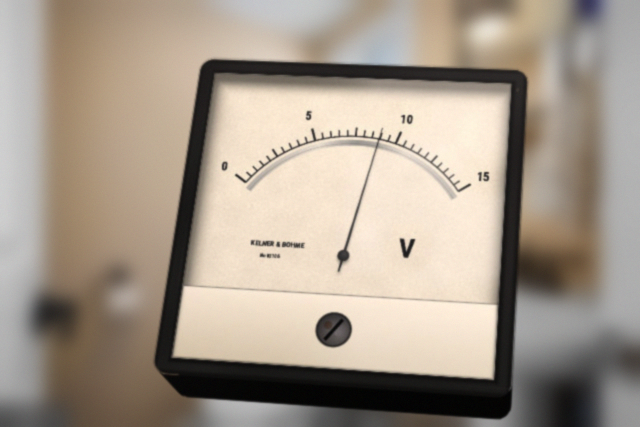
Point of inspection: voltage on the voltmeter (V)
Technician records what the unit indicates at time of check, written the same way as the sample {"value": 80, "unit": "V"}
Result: {"value": 9, "unit": "V"}
